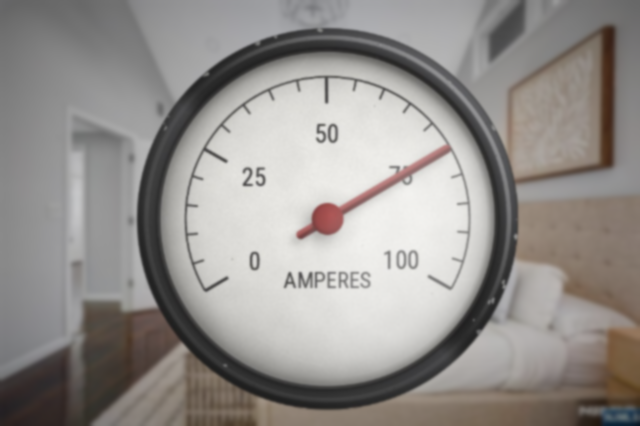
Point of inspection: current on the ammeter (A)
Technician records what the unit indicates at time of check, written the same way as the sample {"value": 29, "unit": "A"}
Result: {"value": 75, "unit": "A"}
